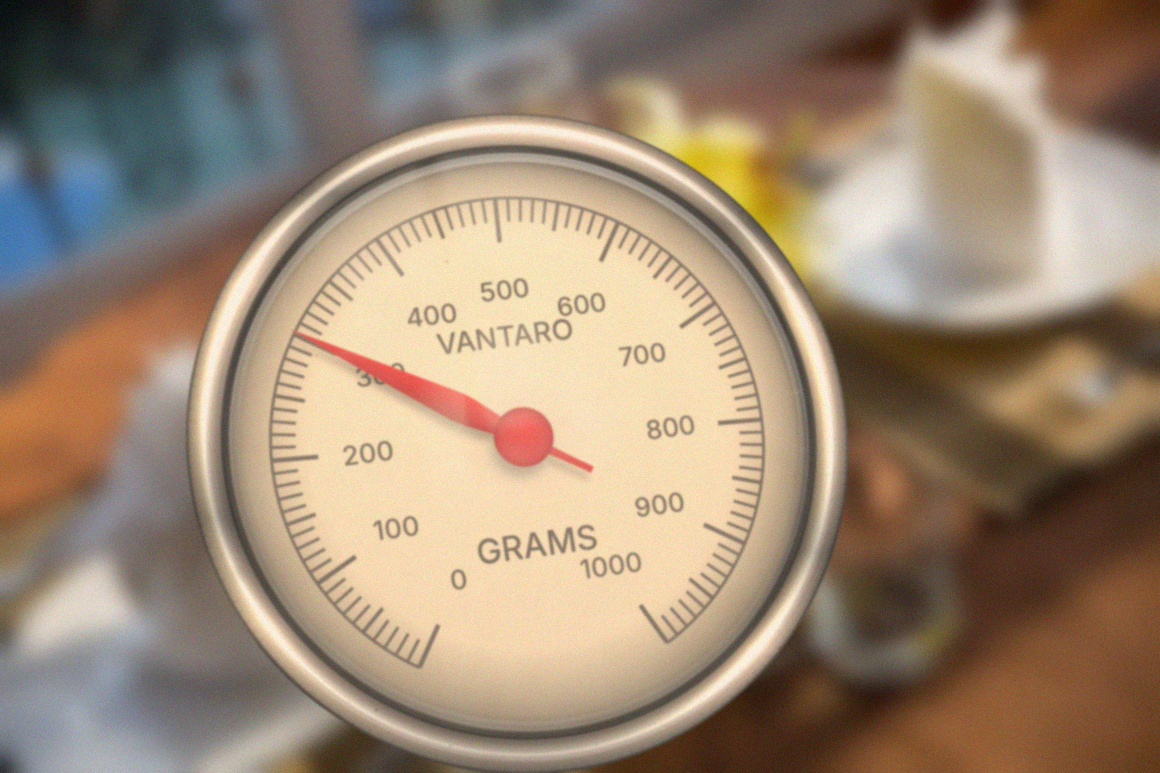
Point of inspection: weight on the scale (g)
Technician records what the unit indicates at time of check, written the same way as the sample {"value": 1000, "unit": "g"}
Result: {"value": 300, "unit": "g"}
